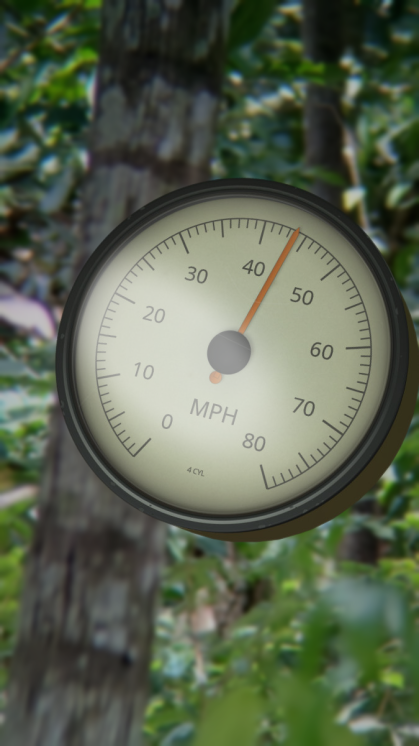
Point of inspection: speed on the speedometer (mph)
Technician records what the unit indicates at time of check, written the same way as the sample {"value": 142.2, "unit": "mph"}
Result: {"value": 44, "unit": "mph"}
